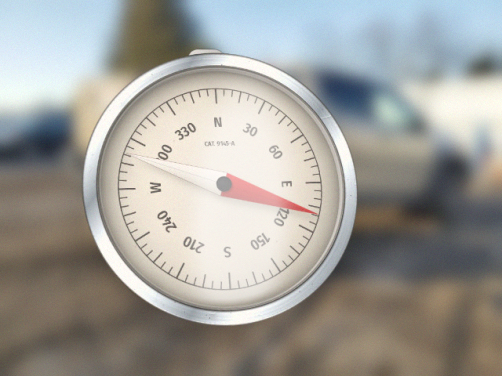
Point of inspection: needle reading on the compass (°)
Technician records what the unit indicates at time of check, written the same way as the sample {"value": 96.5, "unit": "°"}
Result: {"value": 110, "unit": "°"}
